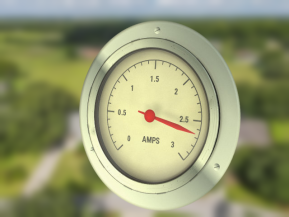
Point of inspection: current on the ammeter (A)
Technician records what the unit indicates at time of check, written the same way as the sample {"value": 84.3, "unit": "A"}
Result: {"value": 2.65, "unit": "A"}
